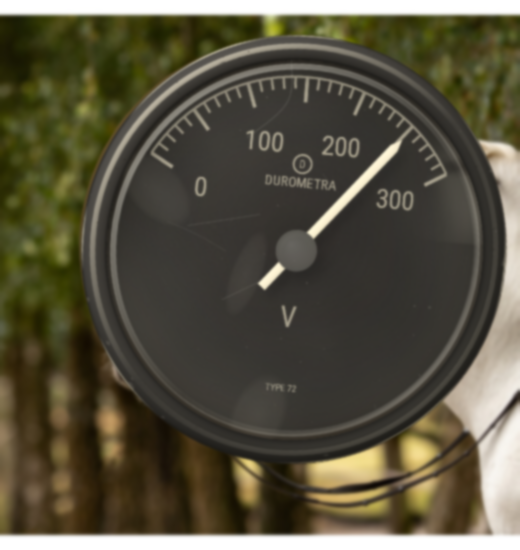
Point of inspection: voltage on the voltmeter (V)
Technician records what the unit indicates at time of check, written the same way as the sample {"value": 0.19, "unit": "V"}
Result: {"value": 250, "unit": "V"}
